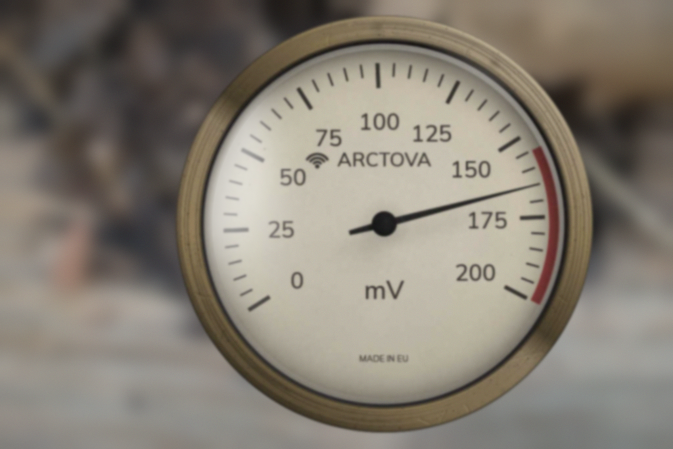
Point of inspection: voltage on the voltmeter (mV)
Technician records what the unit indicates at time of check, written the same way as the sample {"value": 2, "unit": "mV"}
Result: {"value": 165, "unit": "mV"}
